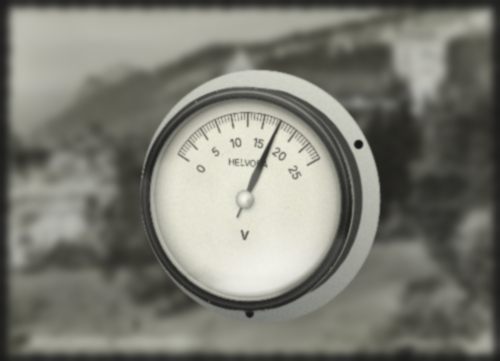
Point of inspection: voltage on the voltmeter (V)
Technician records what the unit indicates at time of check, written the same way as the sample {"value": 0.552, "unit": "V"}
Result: {"value": 17.5, "unit": "V"}
